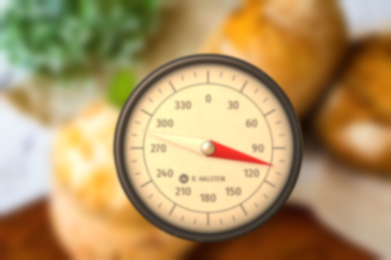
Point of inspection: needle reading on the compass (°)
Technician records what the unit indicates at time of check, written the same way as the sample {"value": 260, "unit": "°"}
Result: {"value": 105, "unit": "°"}
